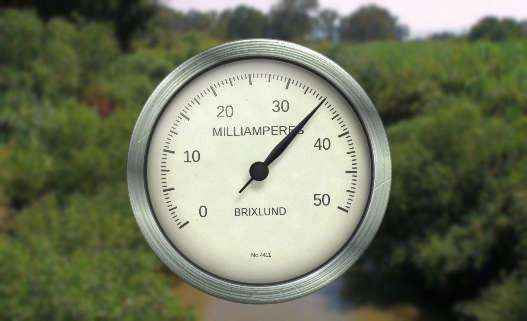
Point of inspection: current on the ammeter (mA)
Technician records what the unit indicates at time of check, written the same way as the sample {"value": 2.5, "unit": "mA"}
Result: {"value": 35, "unit": "mA"}
